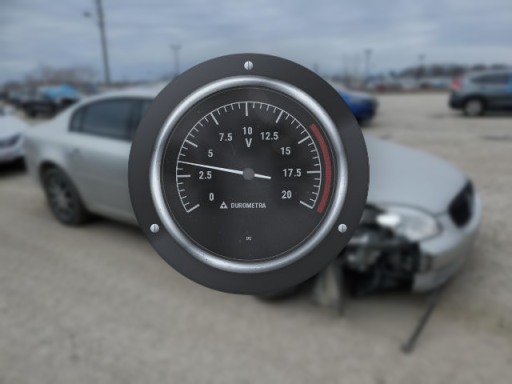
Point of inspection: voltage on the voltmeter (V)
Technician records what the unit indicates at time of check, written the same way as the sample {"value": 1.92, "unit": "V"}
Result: {"value": 3.5, "unit": "V"}
